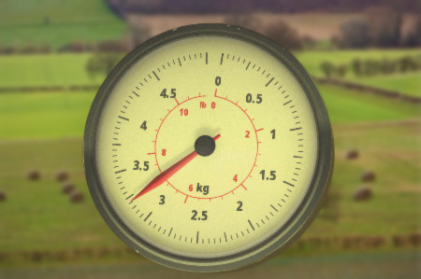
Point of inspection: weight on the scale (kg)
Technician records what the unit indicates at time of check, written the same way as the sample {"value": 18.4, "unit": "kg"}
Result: {"value": 3.2, "unit": "kg"}
